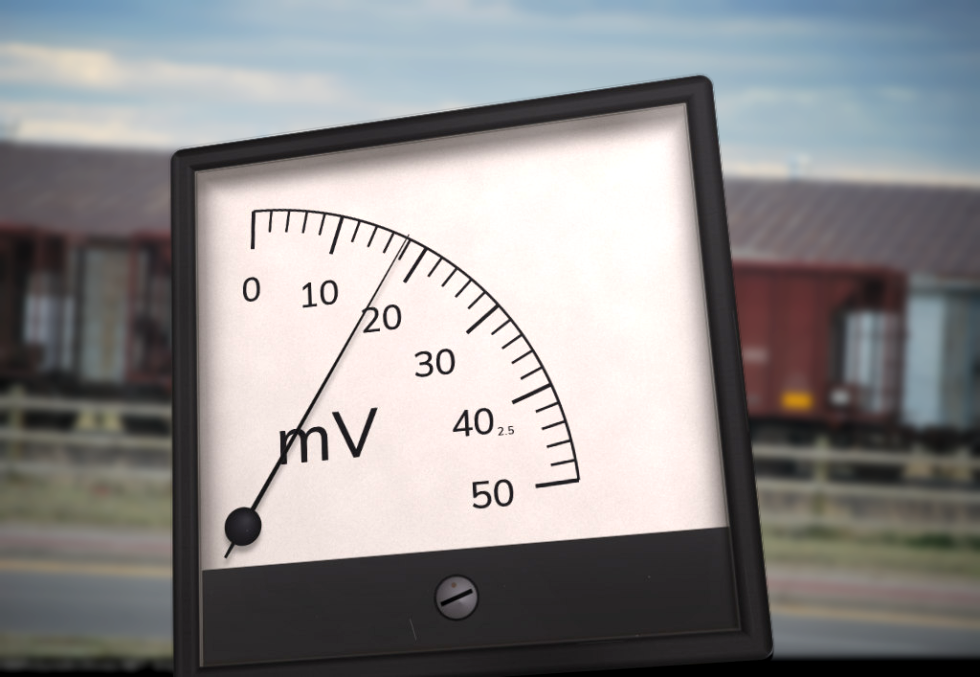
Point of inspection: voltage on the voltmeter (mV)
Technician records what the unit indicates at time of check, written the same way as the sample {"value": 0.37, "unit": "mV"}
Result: {"value": 18, "unit": "mV"}
